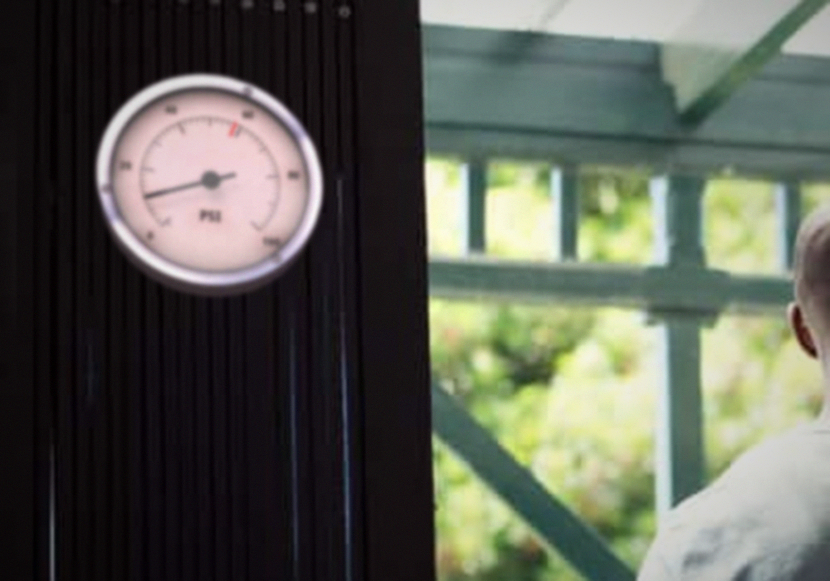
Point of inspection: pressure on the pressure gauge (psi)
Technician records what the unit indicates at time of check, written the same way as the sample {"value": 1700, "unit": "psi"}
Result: {"value": 10, "unit": "psi"}
